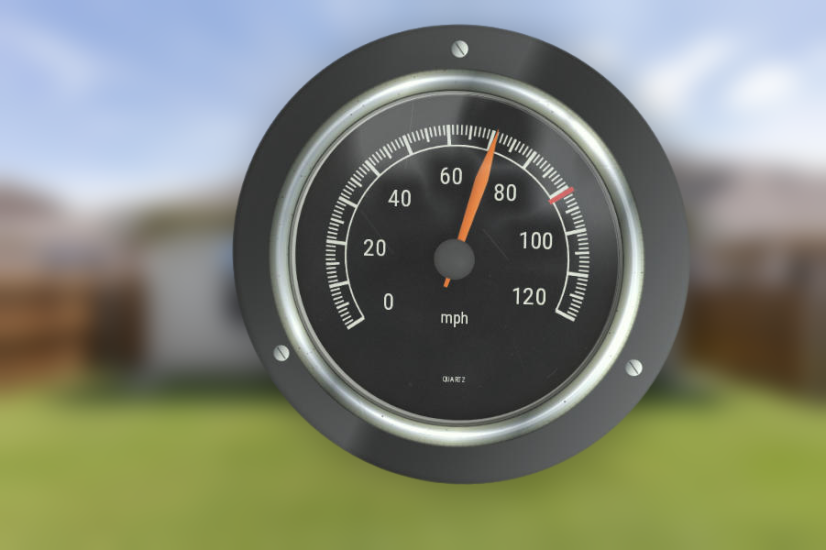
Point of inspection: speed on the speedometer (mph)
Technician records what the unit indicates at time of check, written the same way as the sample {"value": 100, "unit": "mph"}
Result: {"value": 71, "unit": "mph"}
